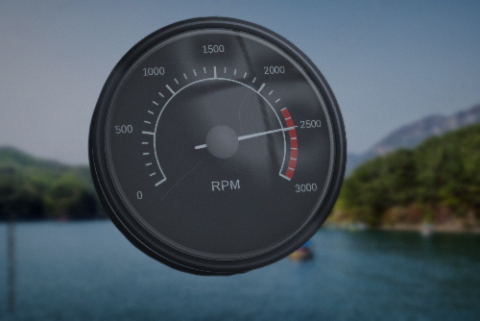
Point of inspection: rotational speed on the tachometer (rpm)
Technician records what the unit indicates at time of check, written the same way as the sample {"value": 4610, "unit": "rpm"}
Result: {"value": 2500, "unit": "rpm"}
